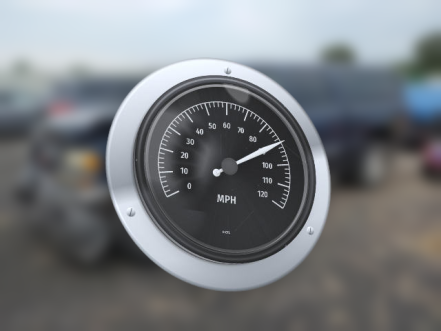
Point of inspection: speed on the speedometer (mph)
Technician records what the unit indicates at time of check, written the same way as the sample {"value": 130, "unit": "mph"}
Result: {"value": 90, "unit": "mph"}
